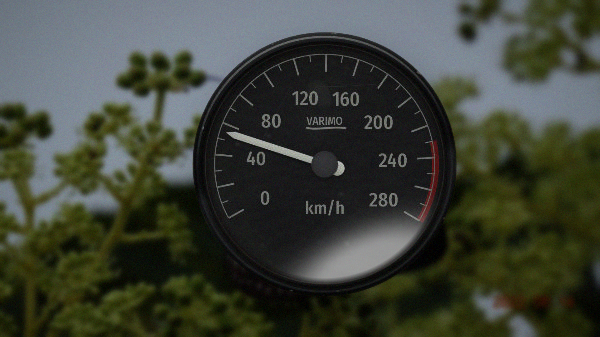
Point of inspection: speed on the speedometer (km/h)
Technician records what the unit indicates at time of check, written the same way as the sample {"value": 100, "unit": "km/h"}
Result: {"value": 55, "unit": "km/h"}
